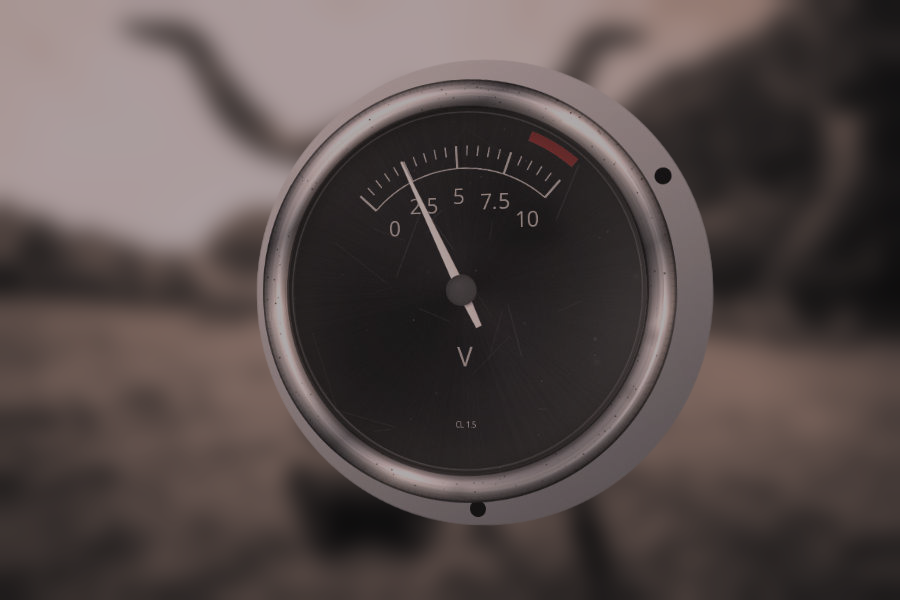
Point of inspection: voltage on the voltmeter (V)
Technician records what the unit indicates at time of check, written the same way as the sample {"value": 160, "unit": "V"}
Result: {"value": 2.5, "unit": "V"}
